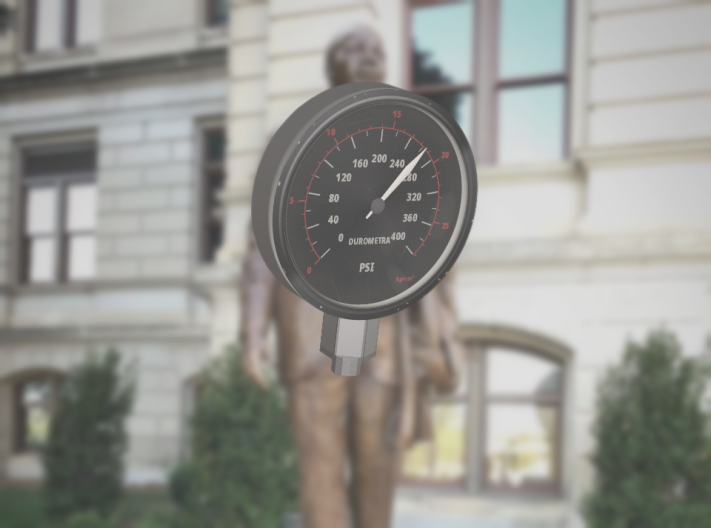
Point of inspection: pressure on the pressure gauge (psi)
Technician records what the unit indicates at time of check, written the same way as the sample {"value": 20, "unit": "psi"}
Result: {"value": 260, "unit": "psi"}
